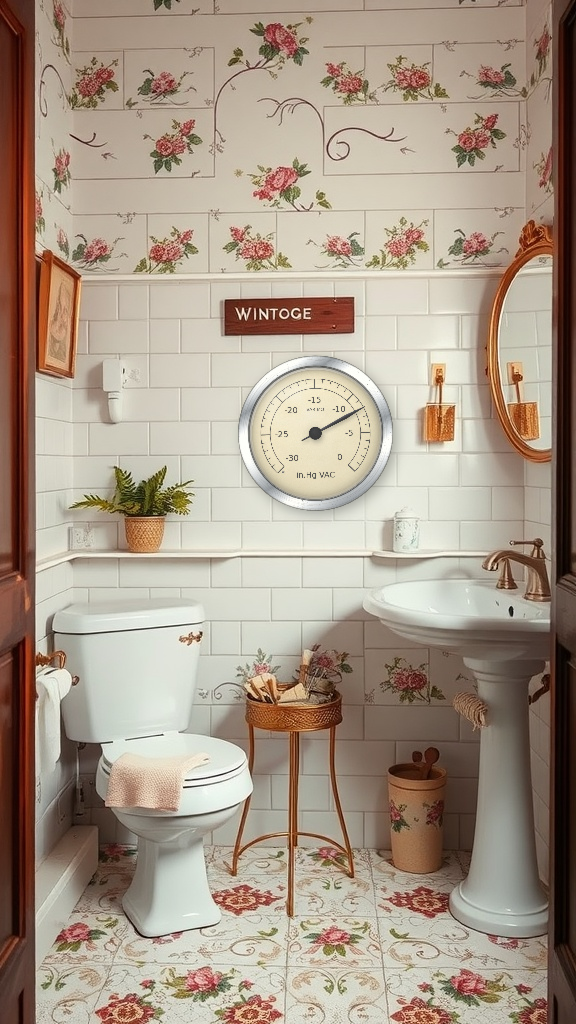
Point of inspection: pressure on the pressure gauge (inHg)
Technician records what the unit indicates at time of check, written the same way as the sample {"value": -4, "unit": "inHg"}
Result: {"value": -8, "unit": "inHg"}
